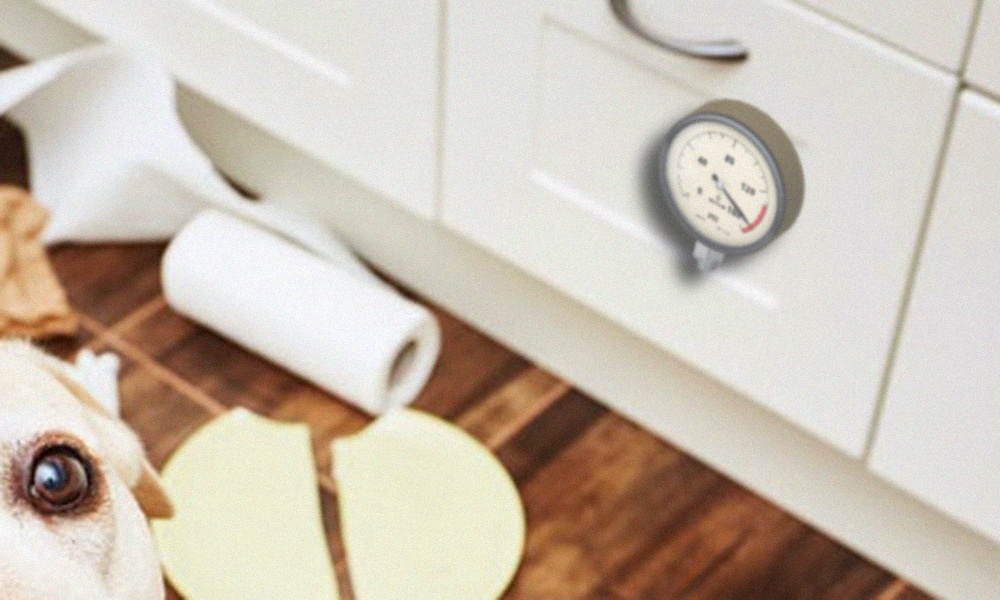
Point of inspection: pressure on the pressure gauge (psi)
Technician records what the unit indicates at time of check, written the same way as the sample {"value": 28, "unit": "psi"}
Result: {"value": 150, "unit": "psi"}
